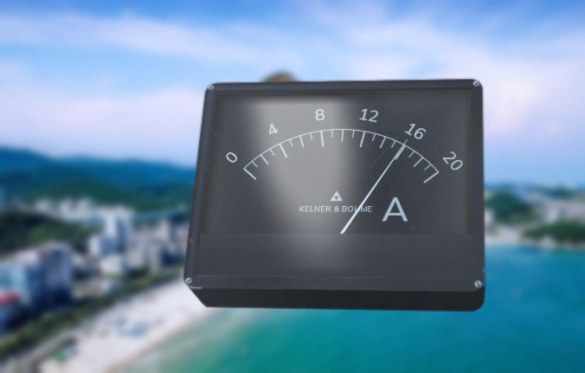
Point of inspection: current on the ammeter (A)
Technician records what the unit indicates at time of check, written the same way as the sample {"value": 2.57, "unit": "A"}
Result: {"value": 16, "unit": "A"}
